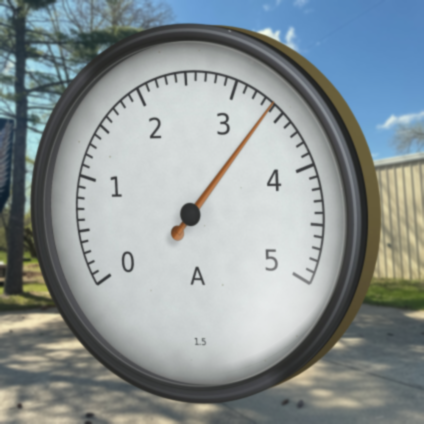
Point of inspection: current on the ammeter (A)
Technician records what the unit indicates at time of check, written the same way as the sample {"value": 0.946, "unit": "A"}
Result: {"value": 3.4, "unit": "A"}
